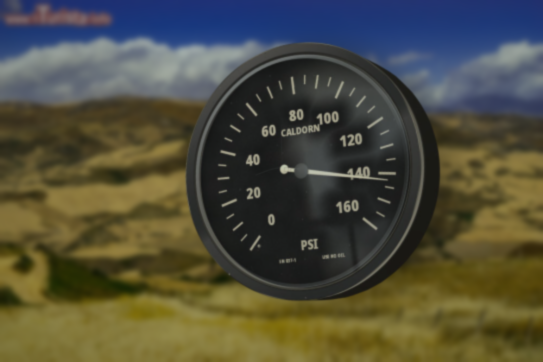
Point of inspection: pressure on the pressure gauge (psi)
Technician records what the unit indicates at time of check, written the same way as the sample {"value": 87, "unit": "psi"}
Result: {"value": 142.5, "unit": "psi"}
